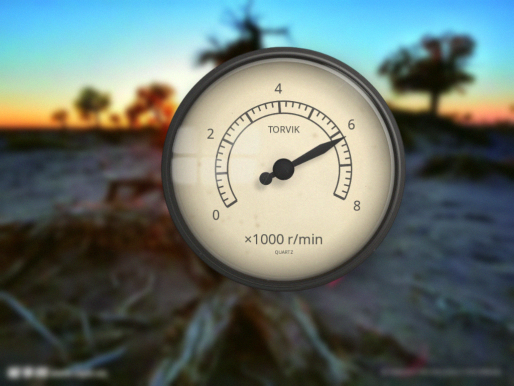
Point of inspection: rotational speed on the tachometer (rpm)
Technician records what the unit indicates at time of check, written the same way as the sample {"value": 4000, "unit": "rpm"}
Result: {"value": 6200, "unit": "rpm"}
